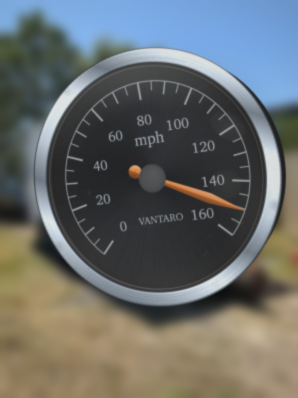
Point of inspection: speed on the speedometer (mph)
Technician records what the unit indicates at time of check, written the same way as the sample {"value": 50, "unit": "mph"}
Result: {"value": 150, "unit": "mph"}
